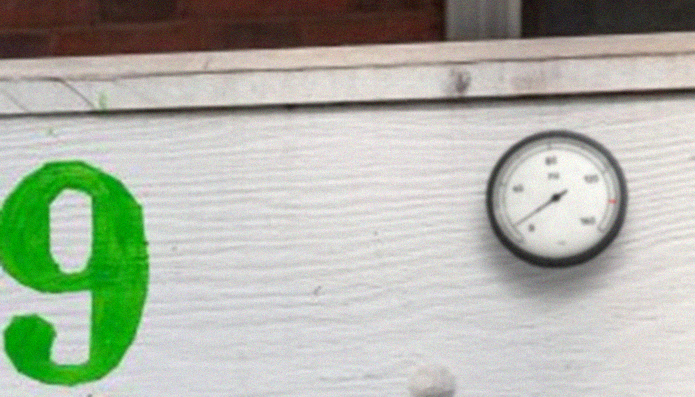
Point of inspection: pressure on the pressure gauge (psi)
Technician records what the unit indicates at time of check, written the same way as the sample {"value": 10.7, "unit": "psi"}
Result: {"value": 10, "unit": "psi"}
